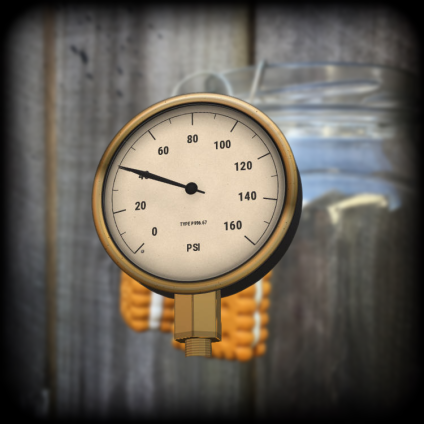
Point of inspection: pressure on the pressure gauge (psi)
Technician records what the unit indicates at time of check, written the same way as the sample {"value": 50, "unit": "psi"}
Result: {"value": 40, "unit": "psi"}
